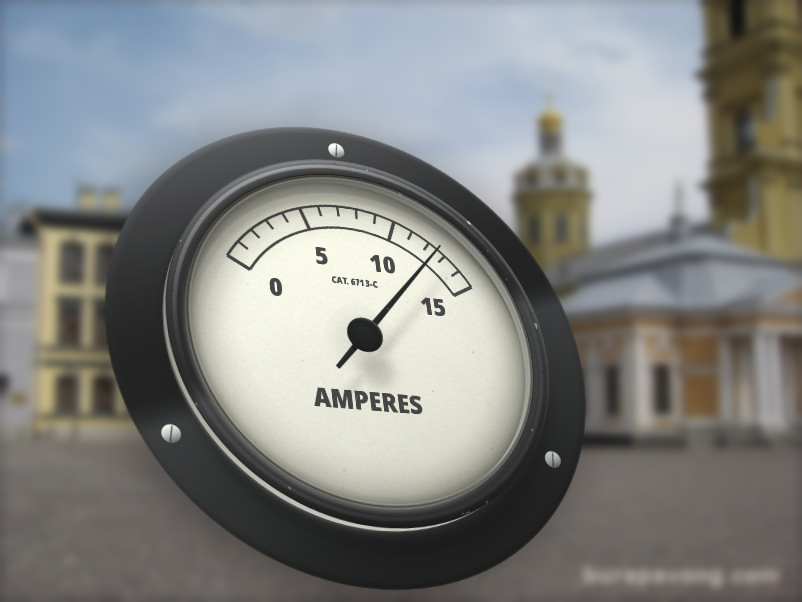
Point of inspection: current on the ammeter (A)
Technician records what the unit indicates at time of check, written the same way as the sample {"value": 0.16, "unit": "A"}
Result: {"value": 12.5, "unit": "A"}
